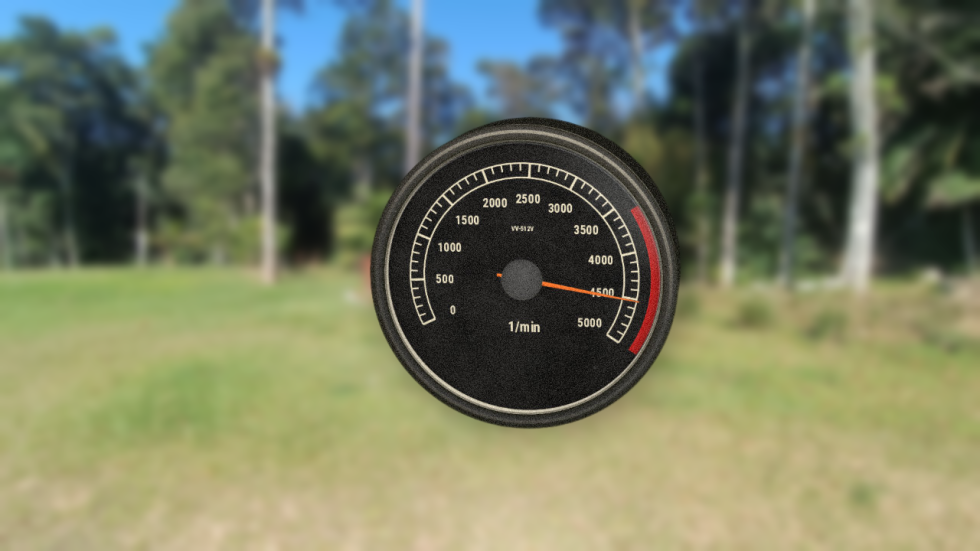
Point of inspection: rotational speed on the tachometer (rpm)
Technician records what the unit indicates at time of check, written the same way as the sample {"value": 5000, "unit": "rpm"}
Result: {"value": 4500, "unit": "rpm"}
